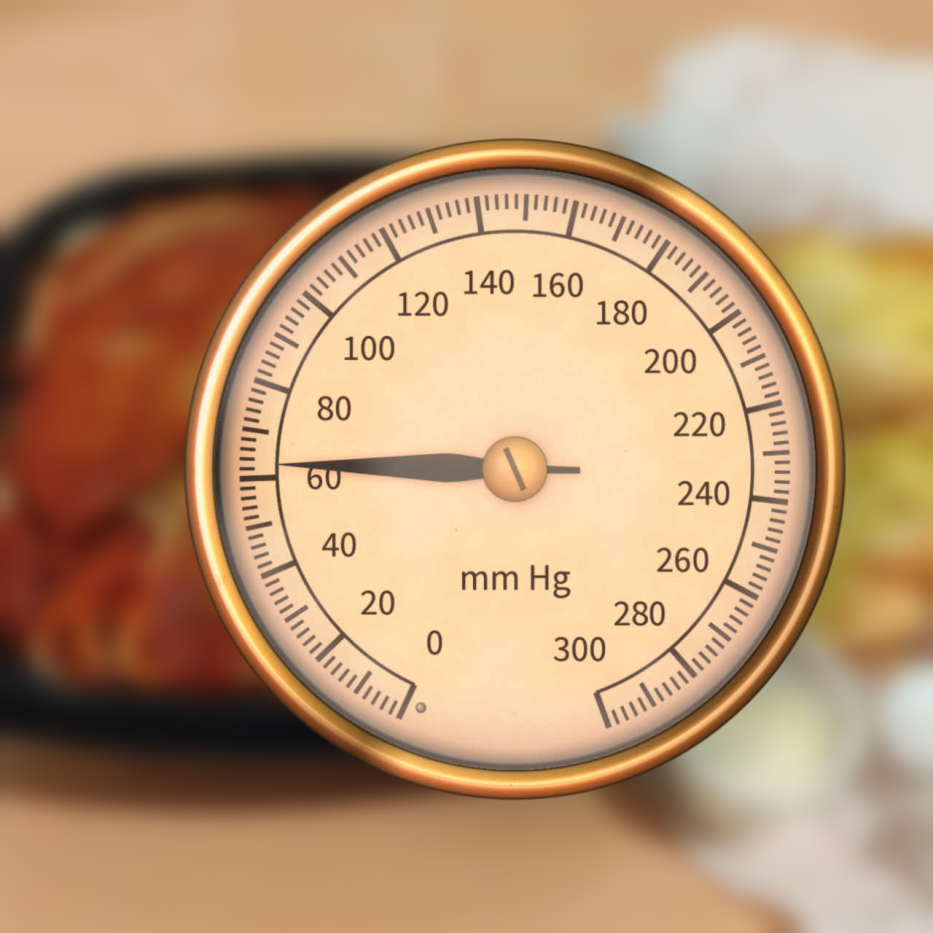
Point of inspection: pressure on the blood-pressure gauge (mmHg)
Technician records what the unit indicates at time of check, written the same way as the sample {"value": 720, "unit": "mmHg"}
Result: {"value": 63, "unit": "mmHg"}
